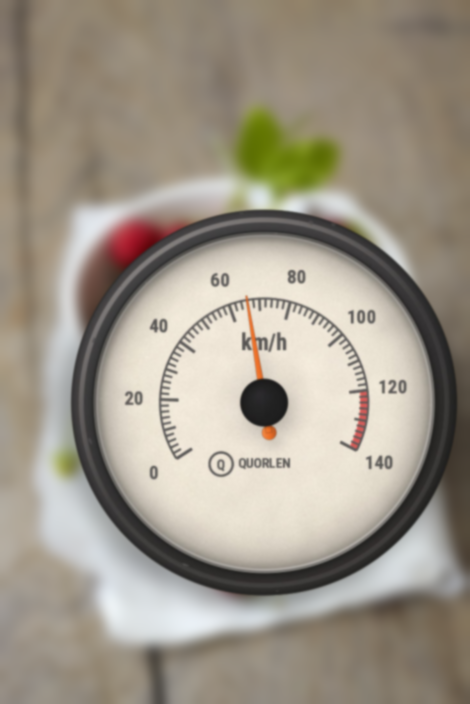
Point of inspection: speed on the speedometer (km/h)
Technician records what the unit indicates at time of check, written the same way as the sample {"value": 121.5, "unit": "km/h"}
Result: {"value": 66, "unit": "km/h"}
